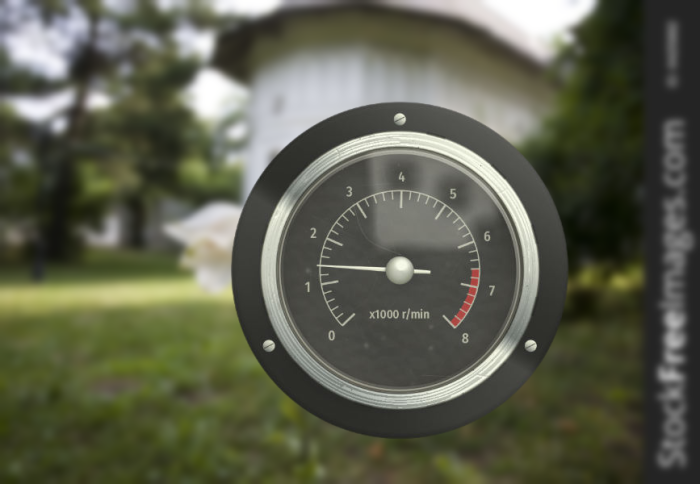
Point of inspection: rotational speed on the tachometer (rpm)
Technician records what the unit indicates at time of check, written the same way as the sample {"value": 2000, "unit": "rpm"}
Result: {"value": 1400, "unit": "rpm"}
